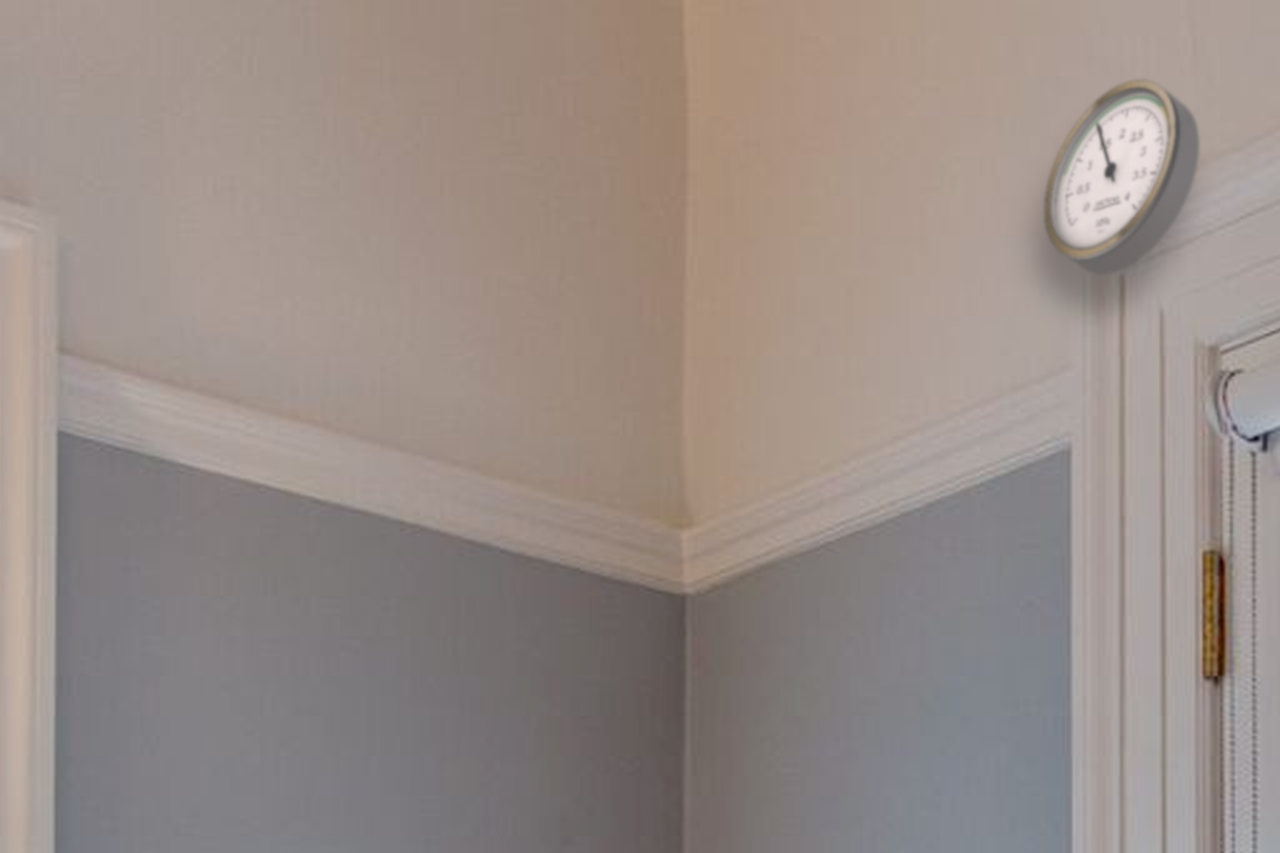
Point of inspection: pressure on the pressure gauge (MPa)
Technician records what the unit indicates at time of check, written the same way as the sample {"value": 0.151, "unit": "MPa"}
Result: {"value": 1.5, "unit": "MPa"}
